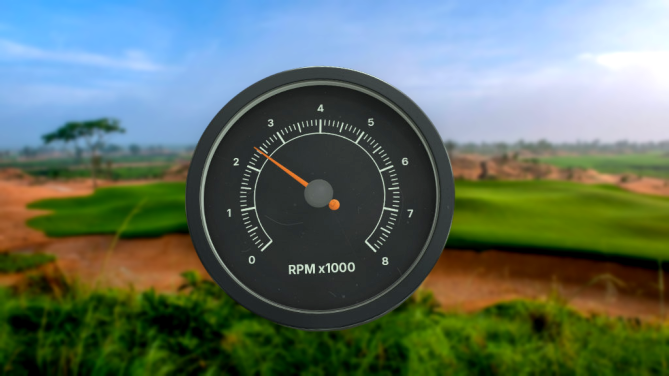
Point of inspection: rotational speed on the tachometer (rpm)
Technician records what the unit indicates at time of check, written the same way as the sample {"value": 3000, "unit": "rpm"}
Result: {"value": 2400, "unit": "rpm"}
